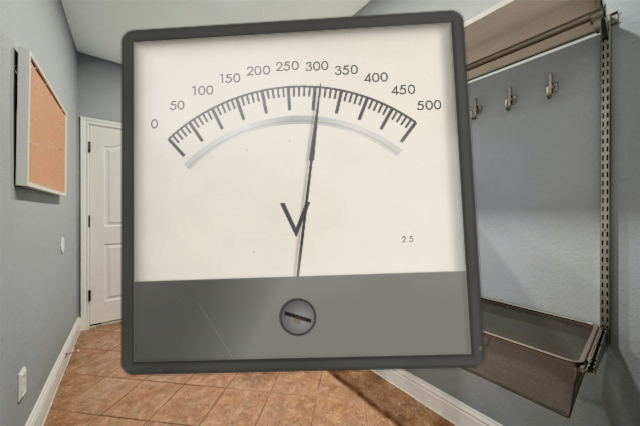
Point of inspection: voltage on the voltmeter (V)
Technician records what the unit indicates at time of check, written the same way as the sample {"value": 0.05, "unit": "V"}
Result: {"value": 310, "unit": "V"}
